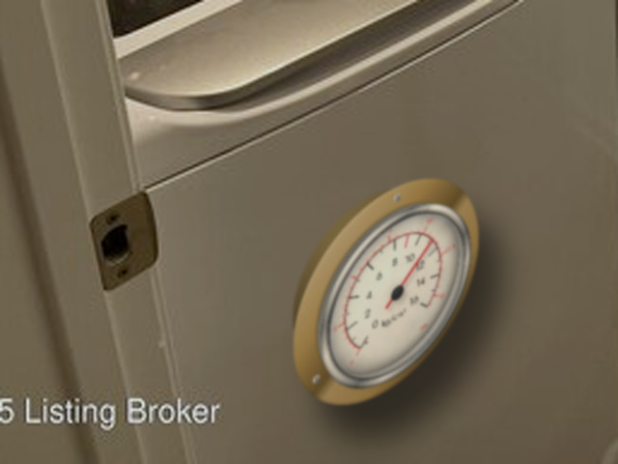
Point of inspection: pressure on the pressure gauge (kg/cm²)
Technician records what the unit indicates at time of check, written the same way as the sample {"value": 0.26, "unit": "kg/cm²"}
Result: {"value": 11, "unit": "kg/cm²"}
